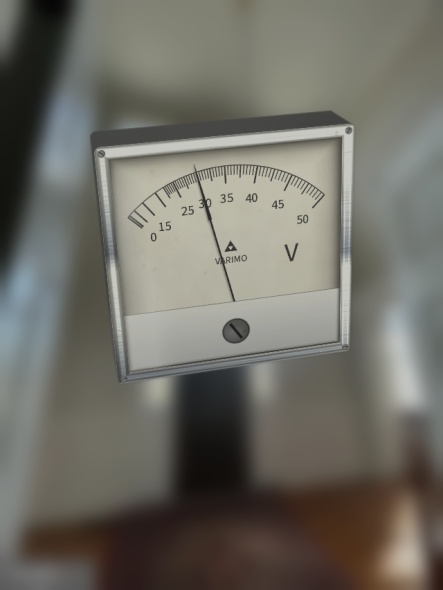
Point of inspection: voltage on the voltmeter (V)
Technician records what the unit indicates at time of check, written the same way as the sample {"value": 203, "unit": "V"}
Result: {"value": 30, "unit": "V"}
